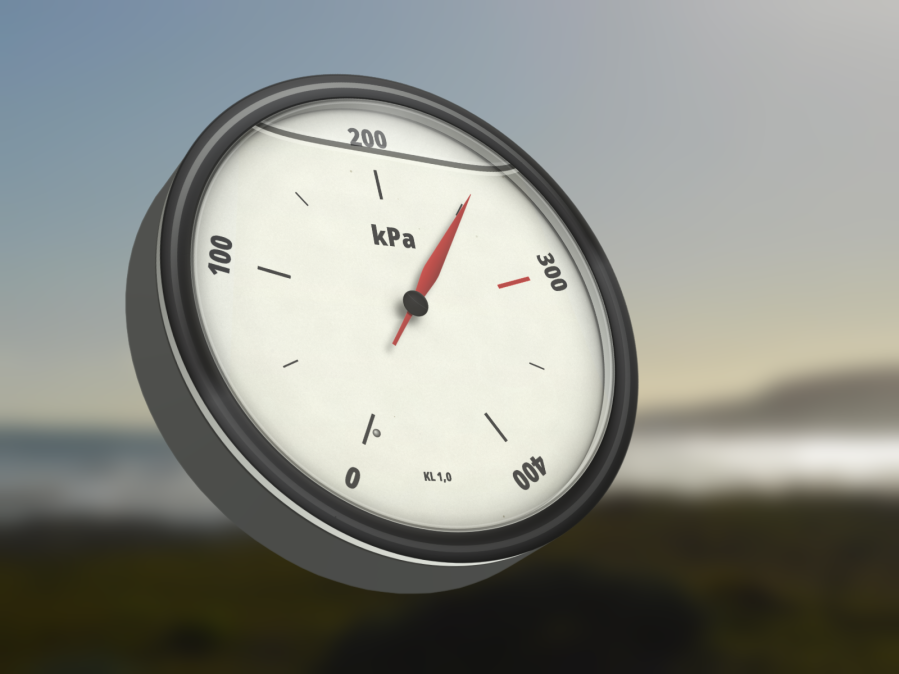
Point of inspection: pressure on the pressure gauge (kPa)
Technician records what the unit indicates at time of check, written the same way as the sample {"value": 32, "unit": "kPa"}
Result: {"value": 250, "unit": "kPa"}
